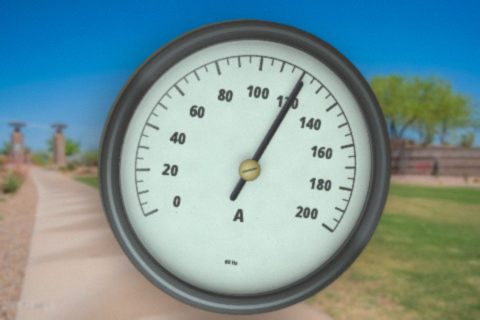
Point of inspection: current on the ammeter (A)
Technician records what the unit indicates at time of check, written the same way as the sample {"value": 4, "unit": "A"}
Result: {"value": 120, "unit": "A"}
